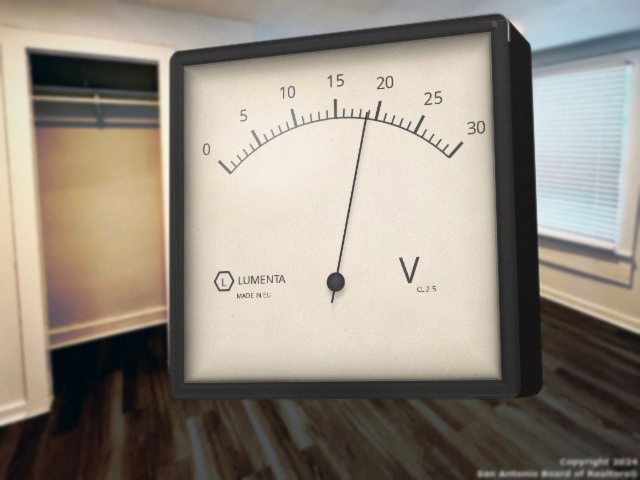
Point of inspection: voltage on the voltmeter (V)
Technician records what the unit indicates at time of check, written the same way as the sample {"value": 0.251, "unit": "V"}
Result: {"value": 19, "unit": "V"}
